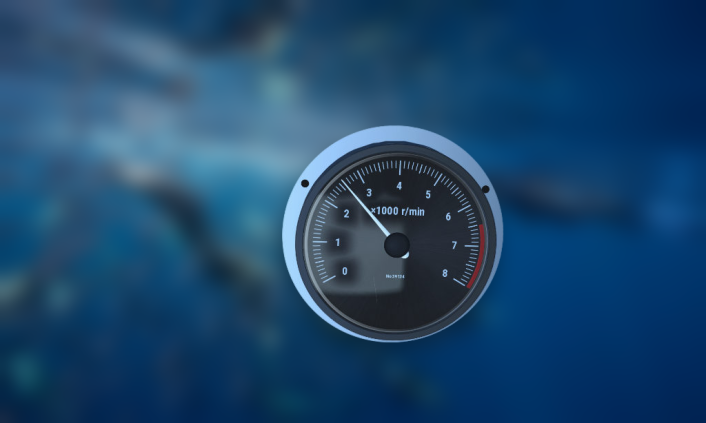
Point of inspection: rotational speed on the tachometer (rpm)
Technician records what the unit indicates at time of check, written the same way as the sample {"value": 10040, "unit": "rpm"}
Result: {"value": 2600, "unit": "rpm"}
